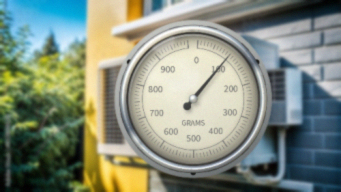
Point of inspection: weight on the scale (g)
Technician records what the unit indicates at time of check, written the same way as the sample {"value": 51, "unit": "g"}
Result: {"value": 100, "unit": "g"}
